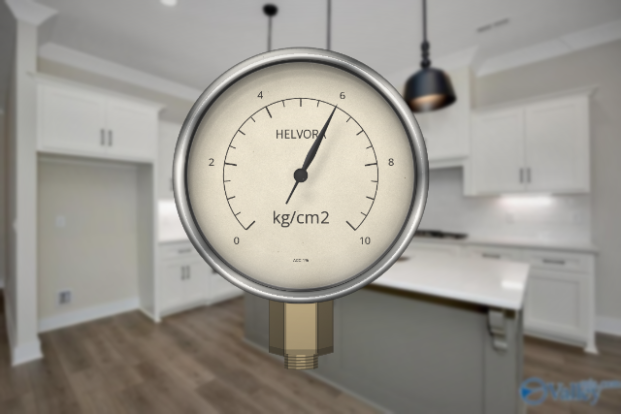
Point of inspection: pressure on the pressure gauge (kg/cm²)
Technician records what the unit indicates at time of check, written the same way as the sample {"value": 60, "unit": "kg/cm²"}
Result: {"value": 6, "unit": "kg/cm²"}
